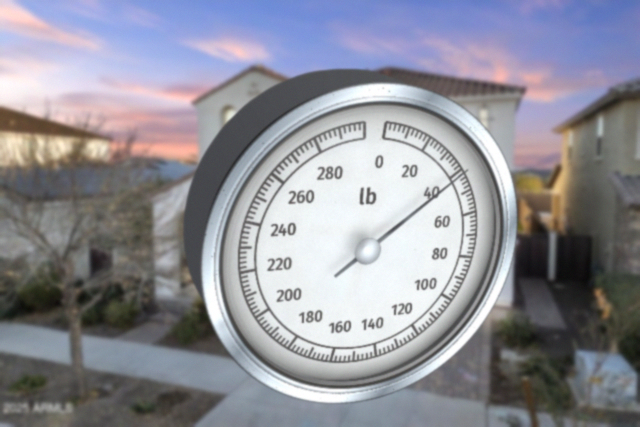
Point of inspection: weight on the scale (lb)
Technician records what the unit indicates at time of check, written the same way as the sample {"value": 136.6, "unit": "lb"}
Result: {"value": 40, "unit": "lb"}
